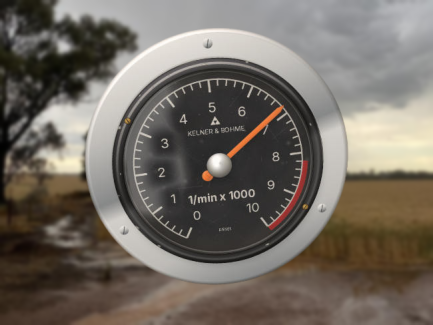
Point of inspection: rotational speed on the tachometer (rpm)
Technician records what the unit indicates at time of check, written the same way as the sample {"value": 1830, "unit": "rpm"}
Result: {"value": 6800, "unit": "rpm"}
